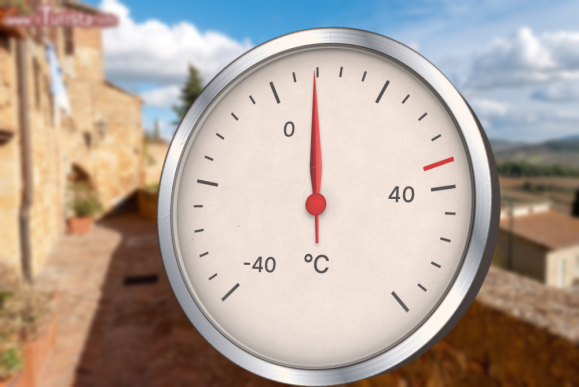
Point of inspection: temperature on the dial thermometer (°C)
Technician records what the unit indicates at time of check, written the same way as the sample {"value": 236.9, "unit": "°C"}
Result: {"value": 8, "unit": "°C"}
